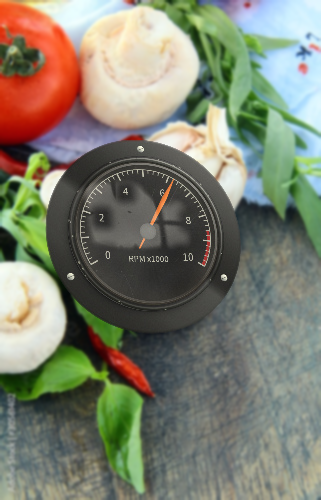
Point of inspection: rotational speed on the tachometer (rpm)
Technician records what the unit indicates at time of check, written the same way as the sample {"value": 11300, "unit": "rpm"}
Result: {"value": 6200, "unit": "rpm"}
